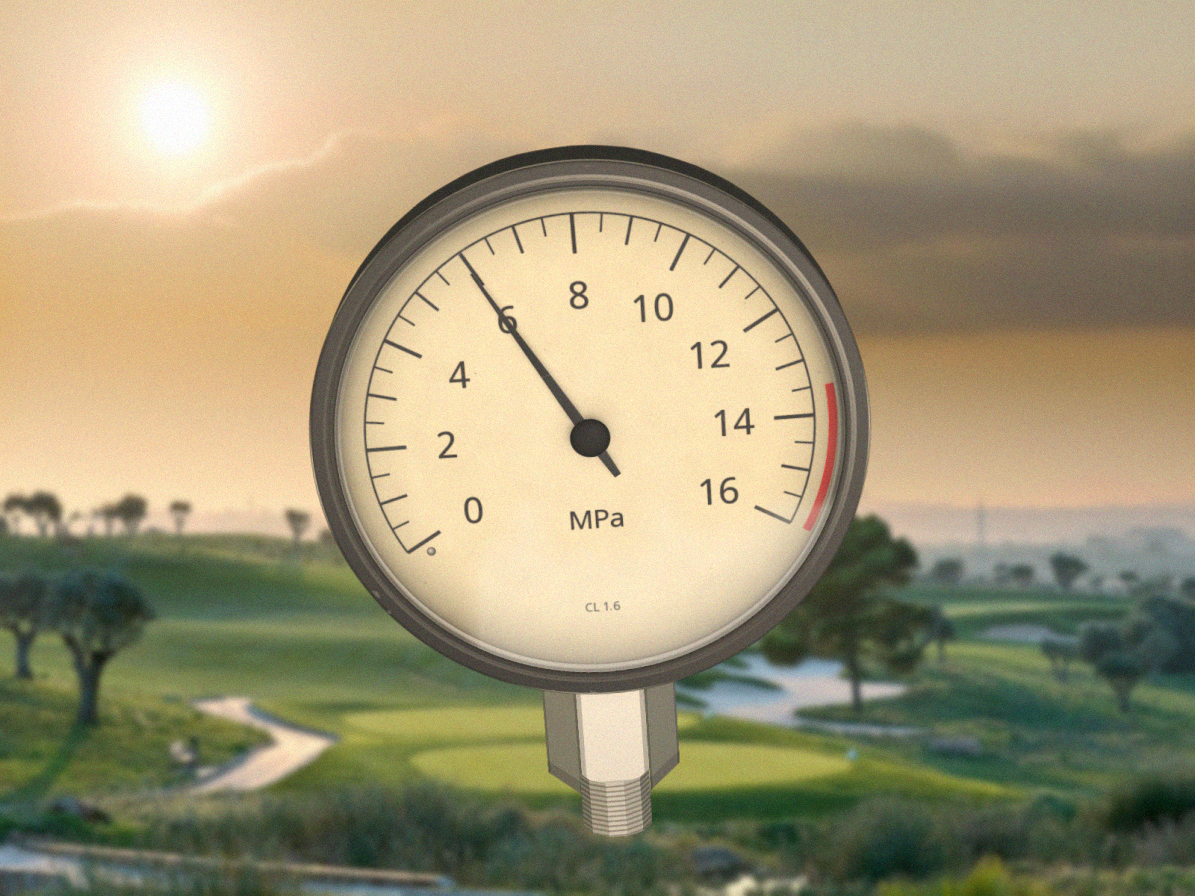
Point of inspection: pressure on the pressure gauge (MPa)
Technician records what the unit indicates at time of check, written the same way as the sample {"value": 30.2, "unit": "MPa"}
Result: {"value": 6, "unit": "MPa"}
